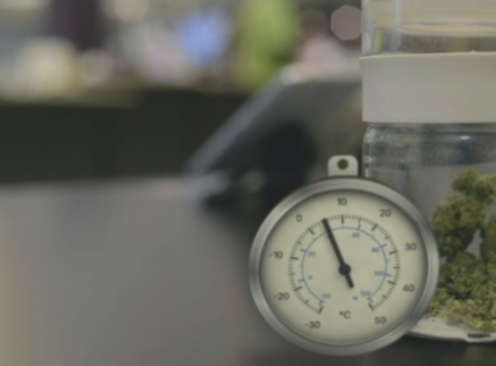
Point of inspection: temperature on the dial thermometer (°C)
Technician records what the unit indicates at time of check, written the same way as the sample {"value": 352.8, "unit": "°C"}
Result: {"value": 5, "unit": "°C"}
